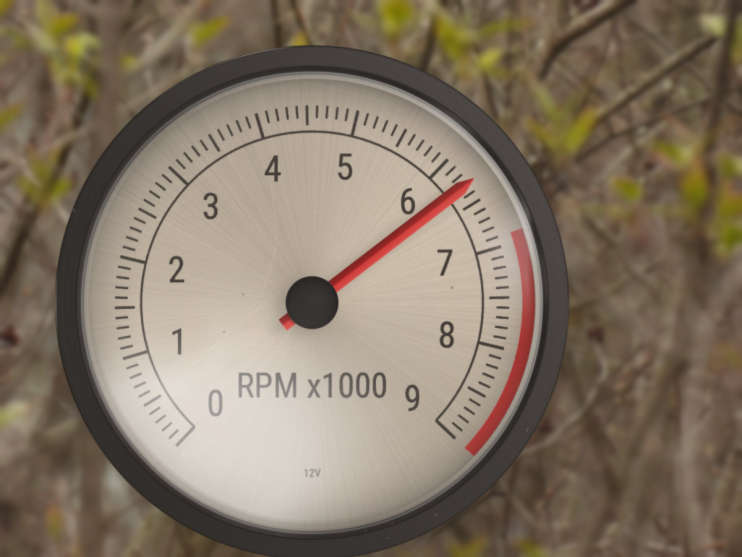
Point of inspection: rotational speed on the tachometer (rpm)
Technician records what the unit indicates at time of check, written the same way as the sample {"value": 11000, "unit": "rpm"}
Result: {"value": 6300, "unit": "rpm"}
